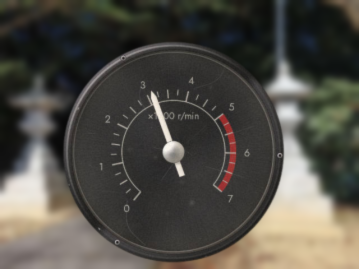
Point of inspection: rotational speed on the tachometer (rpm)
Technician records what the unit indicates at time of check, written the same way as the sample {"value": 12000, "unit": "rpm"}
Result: {"value": 3125, "unit": "rpm"}
